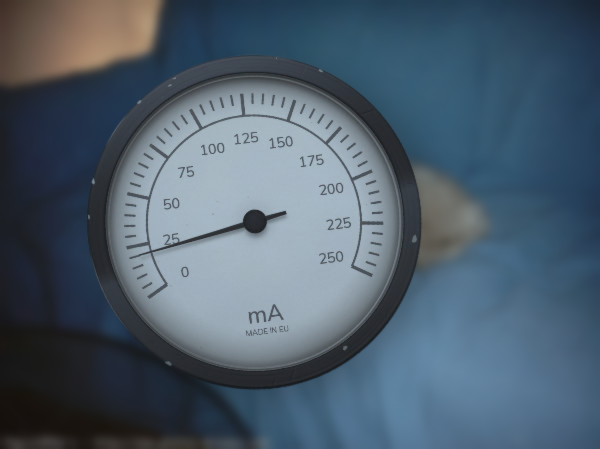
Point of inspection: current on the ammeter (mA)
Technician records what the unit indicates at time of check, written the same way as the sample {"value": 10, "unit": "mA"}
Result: {"value": 20, "unit": "mA"}
